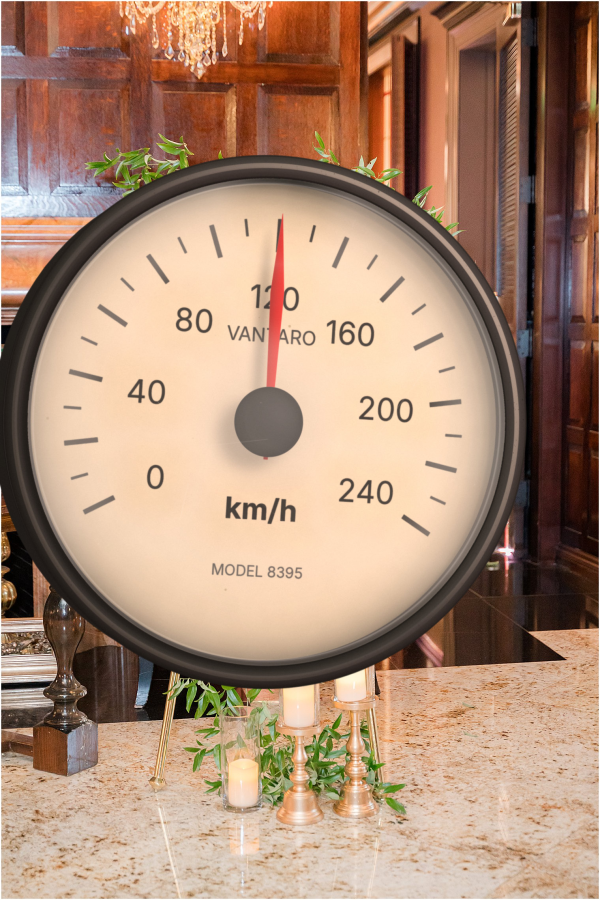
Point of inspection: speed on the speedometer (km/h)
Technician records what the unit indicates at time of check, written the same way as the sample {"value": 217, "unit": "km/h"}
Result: {"value": 120, "unit": "km/h"}
